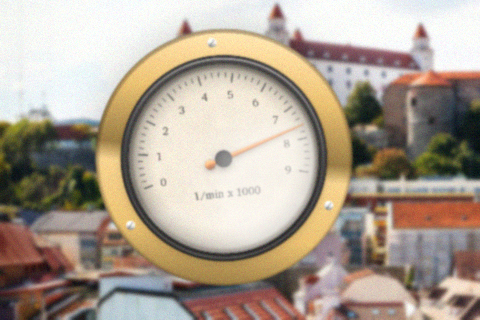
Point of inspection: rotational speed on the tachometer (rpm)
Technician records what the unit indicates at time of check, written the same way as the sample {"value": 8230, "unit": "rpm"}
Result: {"value": 7600, "unit": "rpm"}
